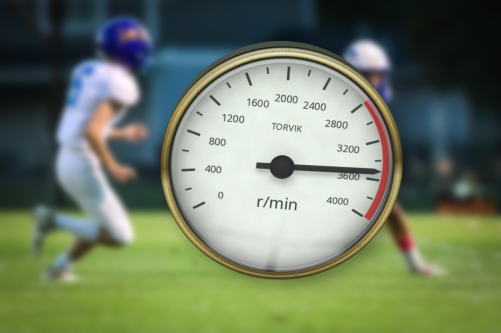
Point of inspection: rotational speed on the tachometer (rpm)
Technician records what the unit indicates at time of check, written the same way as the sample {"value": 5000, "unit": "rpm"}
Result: {"value": 3500, "unit": "rpm"}
